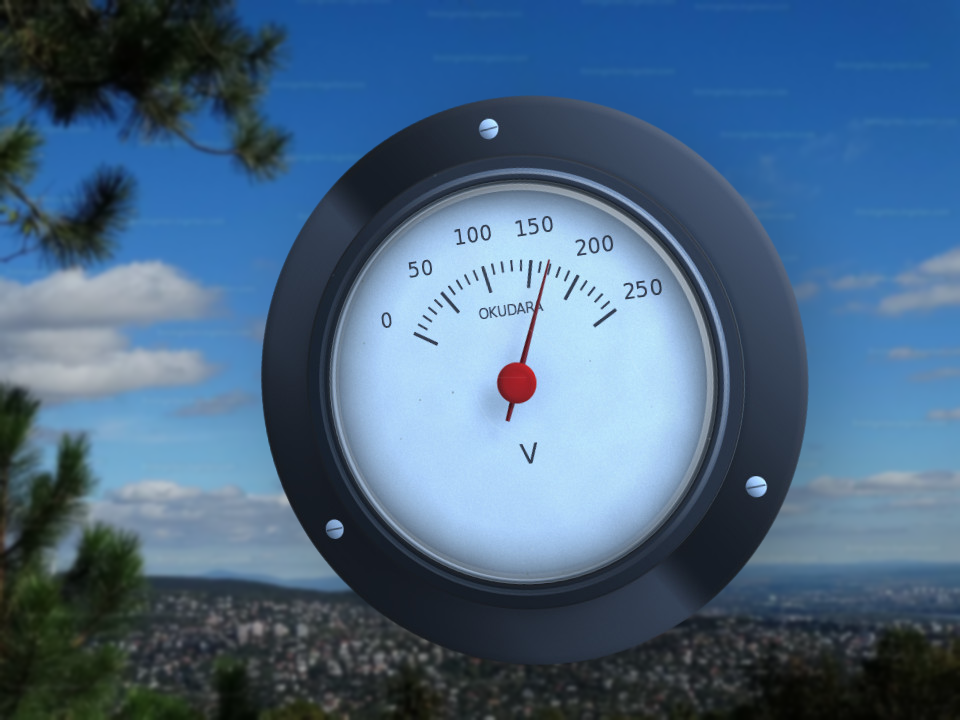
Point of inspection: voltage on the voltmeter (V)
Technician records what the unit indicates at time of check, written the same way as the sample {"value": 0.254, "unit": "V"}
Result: {"value": 170, "unit": "V"}
